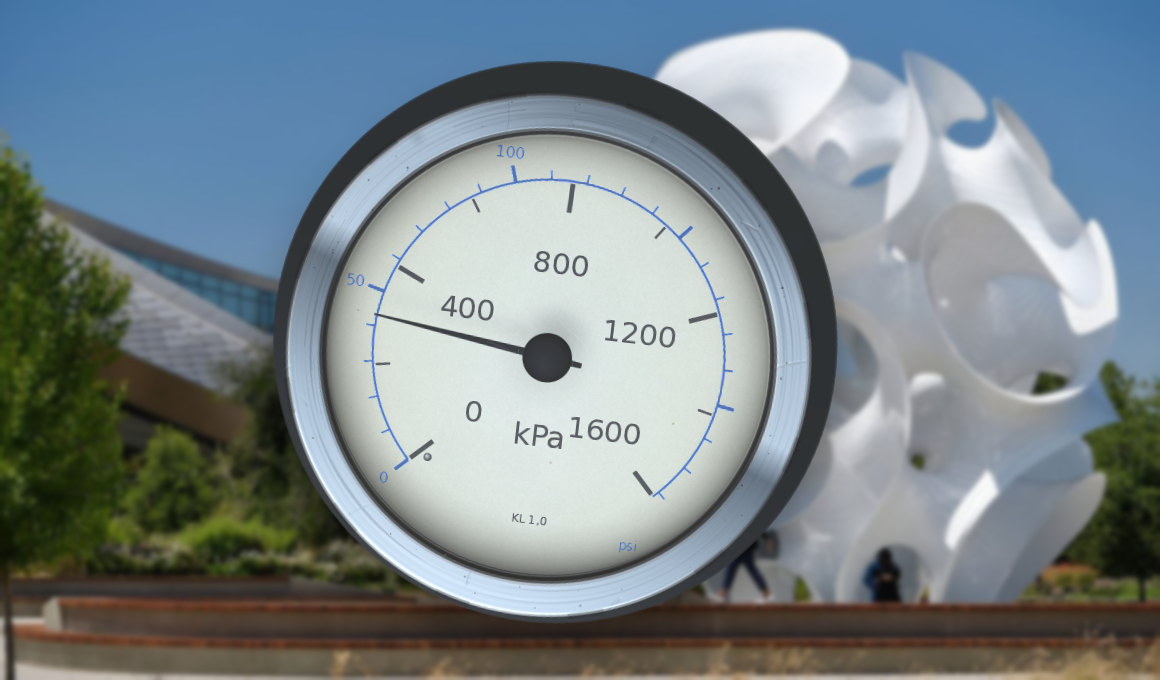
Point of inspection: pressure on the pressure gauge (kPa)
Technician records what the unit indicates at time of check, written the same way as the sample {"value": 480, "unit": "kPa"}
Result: {"value": 300, "unit": "kPa"}
